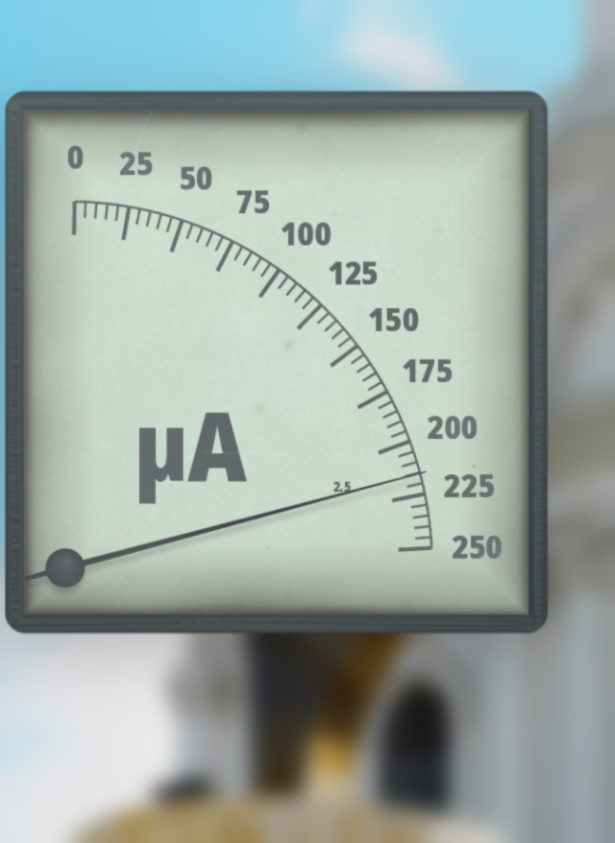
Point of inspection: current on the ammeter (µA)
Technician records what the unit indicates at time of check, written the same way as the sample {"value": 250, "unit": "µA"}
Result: {"value": 215, "unit": "µA"}
